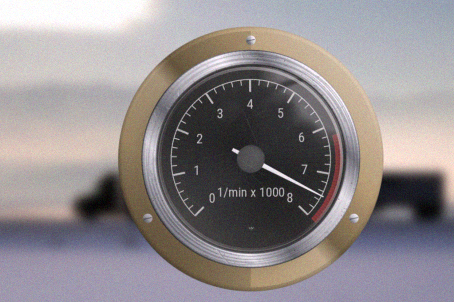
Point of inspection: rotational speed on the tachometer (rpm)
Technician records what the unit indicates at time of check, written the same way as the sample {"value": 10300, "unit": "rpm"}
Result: {"value": 7500, "unit": "rpm"}
